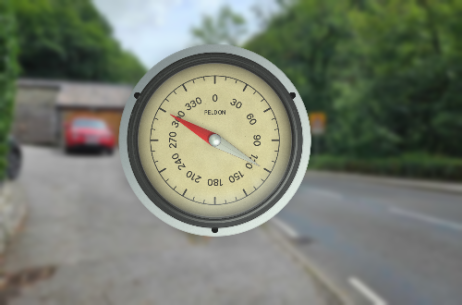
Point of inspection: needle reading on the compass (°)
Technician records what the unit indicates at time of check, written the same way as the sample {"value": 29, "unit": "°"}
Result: {"value": 300, "unit": "°"}
